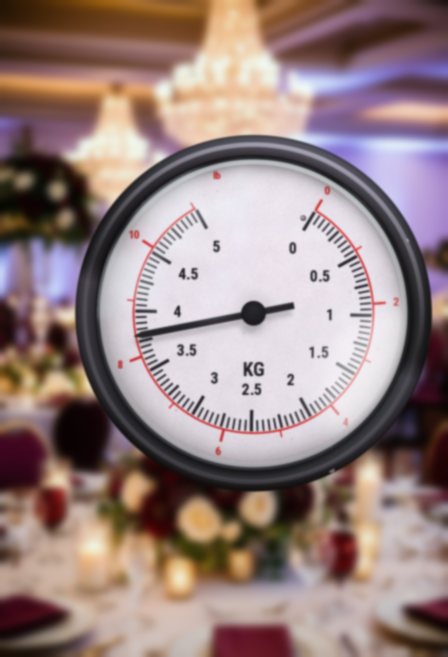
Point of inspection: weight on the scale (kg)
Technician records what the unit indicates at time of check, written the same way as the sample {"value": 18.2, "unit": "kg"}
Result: {"value": 3.8, "unit": "kg"}
